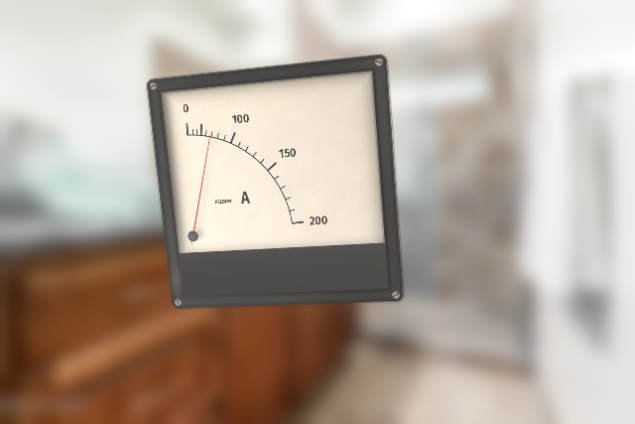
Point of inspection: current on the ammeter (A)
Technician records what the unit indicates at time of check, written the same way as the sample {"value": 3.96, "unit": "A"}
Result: {"value": 70, "unit": "A"}
